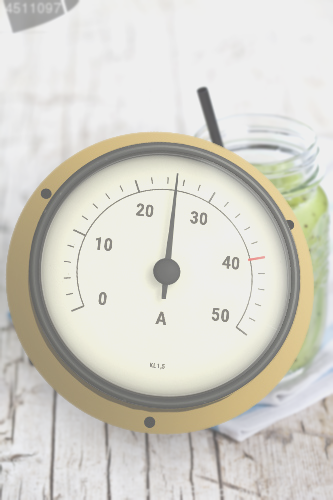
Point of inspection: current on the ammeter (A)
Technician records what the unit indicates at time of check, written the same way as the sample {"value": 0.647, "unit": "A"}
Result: {"value": 25, "unit": "A"}
